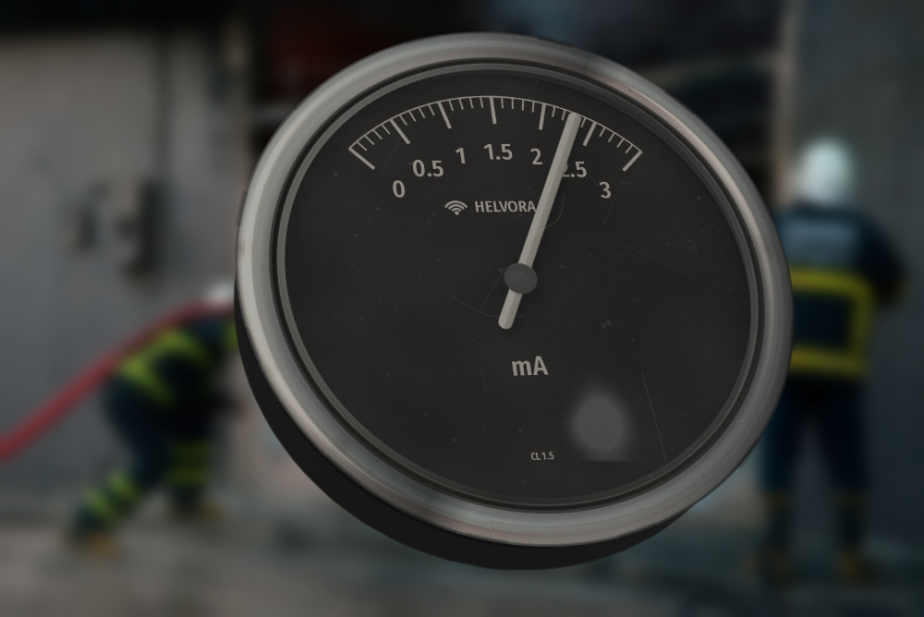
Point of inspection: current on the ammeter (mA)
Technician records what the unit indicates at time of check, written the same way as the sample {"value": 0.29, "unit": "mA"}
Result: {"value": 2.3, "unit": "mA"}
